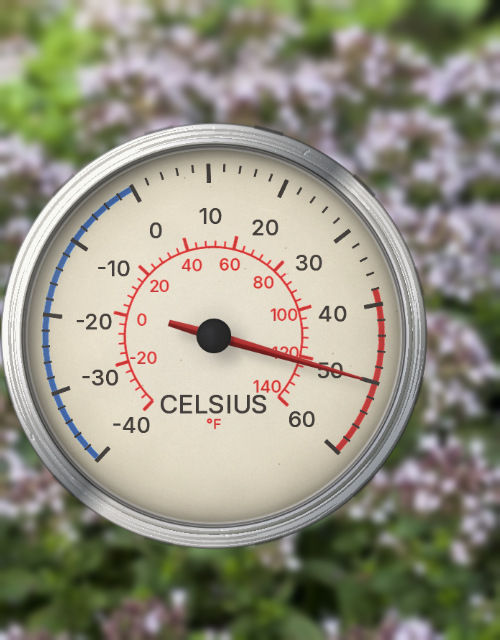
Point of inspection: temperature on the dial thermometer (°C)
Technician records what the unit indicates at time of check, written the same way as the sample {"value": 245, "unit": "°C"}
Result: {"value": 50, "unit": "°C"}
